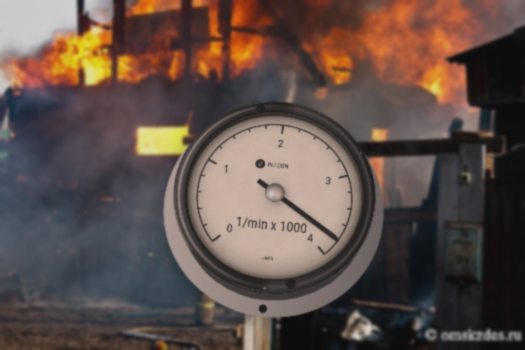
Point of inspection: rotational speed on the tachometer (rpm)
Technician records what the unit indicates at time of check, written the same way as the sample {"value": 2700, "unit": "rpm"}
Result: {"value": 3800, "unit": "rpm"}
